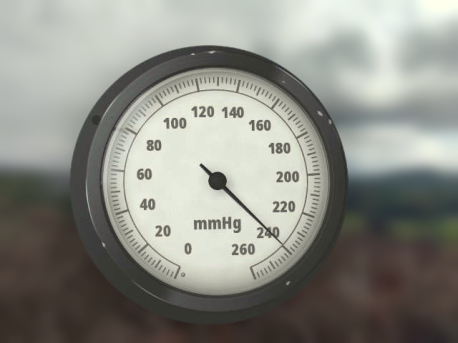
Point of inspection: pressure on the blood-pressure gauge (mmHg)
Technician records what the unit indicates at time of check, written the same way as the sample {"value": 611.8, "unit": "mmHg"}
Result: {"value": 240, "unit": "mmHg"}
